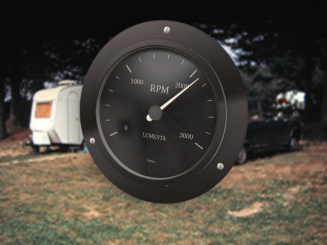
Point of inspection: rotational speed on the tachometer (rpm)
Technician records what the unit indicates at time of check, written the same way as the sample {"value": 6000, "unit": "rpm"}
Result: {"value": 2100, "unit": "rpm"}
